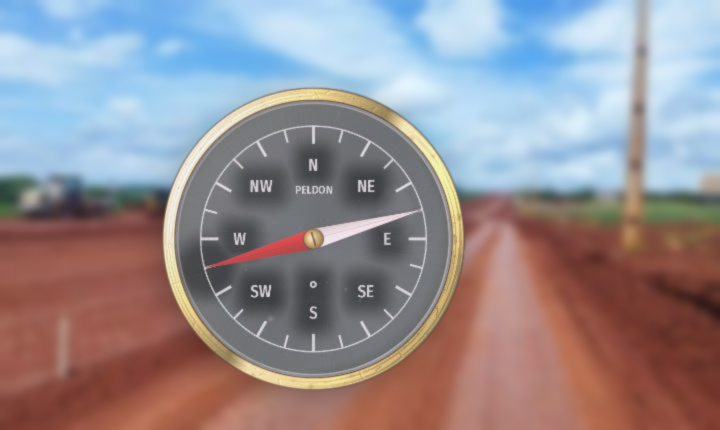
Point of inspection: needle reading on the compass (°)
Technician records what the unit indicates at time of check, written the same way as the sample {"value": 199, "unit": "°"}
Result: {"value": 255, "unit": "°"}
